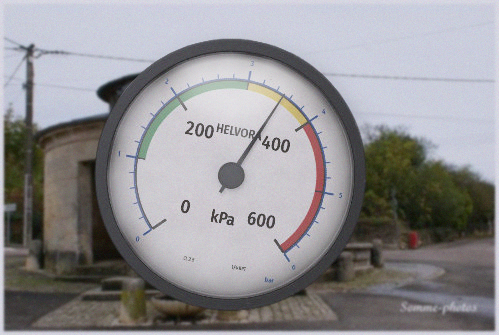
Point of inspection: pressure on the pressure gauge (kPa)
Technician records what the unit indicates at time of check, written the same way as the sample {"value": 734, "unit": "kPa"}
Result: {"value": 350, "unit": "kPa"}
